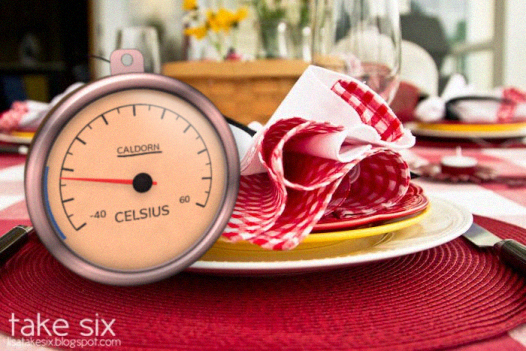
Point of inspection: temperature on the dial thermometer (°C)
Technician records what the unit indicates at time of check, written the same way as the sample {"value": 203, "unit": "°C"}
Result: {"value": -22.5, "unit": "°C"}
